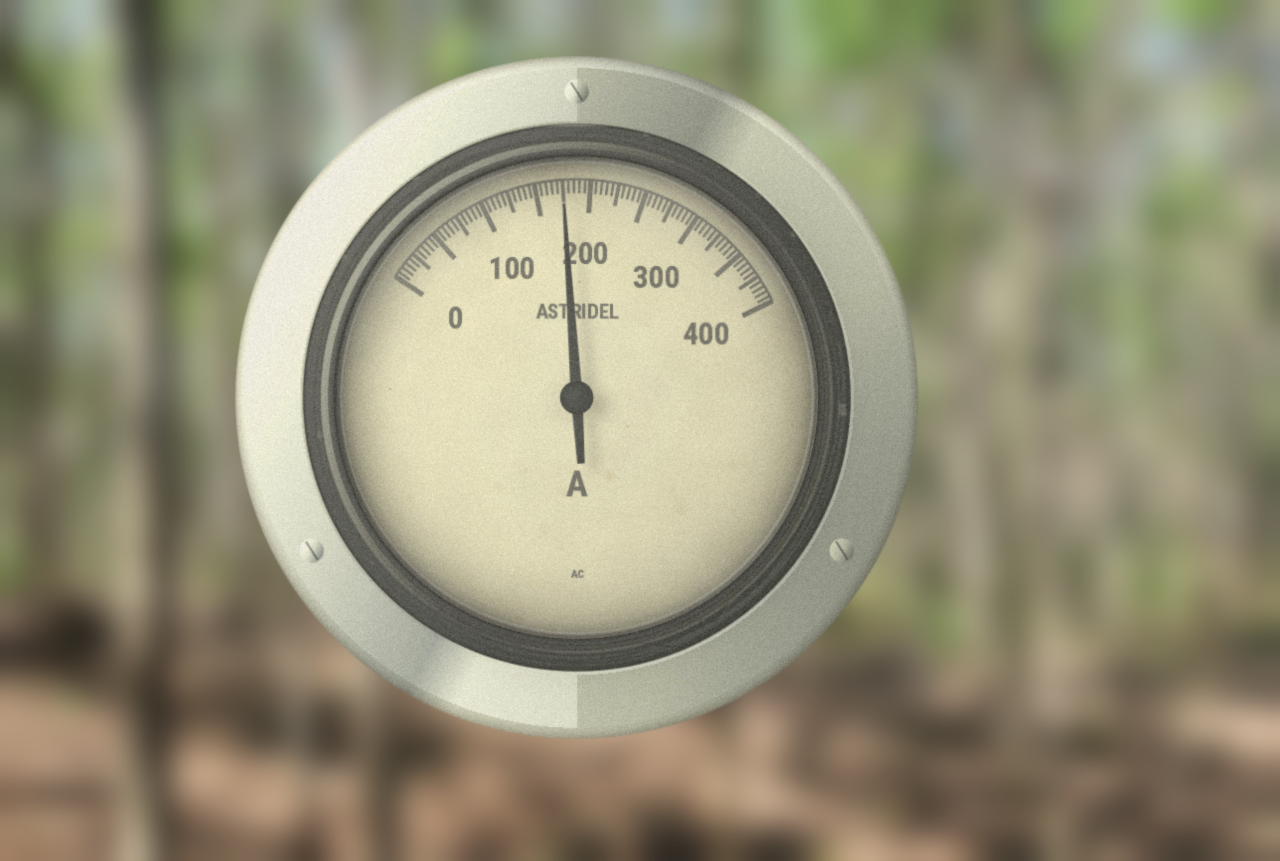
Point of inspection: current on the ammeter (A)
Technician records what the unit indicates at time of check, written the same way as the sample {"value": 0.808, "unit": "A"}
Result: {"value": 175, "unit": "A"}
